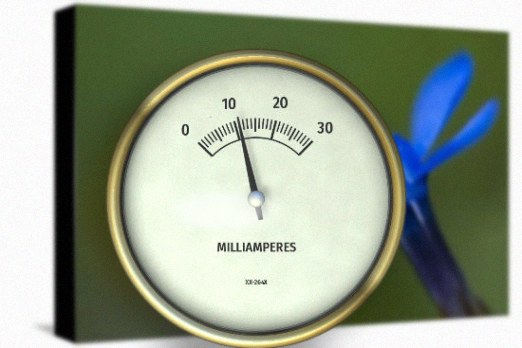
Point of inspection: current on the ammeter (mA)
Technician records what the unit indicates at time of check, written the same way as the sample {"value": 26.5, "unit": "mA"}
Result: {"value": 11, "unit": "mA"}
